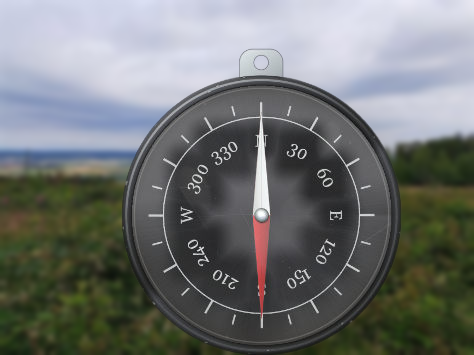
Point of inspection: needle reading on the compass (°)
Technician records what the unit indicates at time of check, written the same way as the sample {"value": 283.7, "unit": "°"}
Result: {"value": 180, "unit": "°"}
